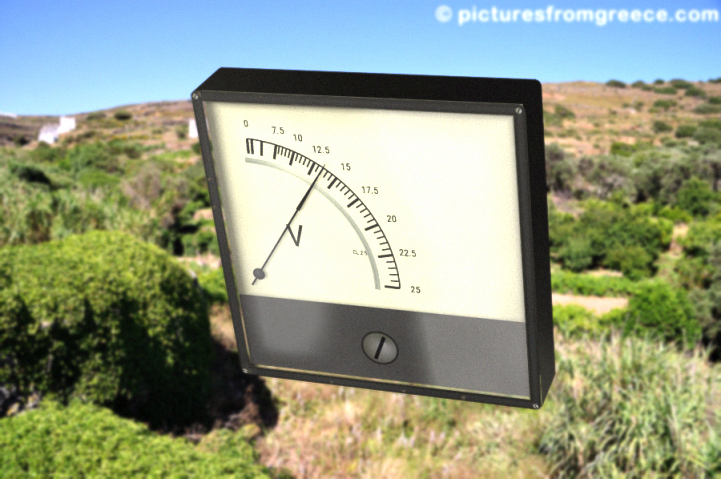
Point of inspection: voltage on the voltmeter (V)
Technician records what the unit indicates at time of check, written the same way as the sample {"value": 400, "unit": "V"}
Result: {"value": 13.5, "unit": "V"}
